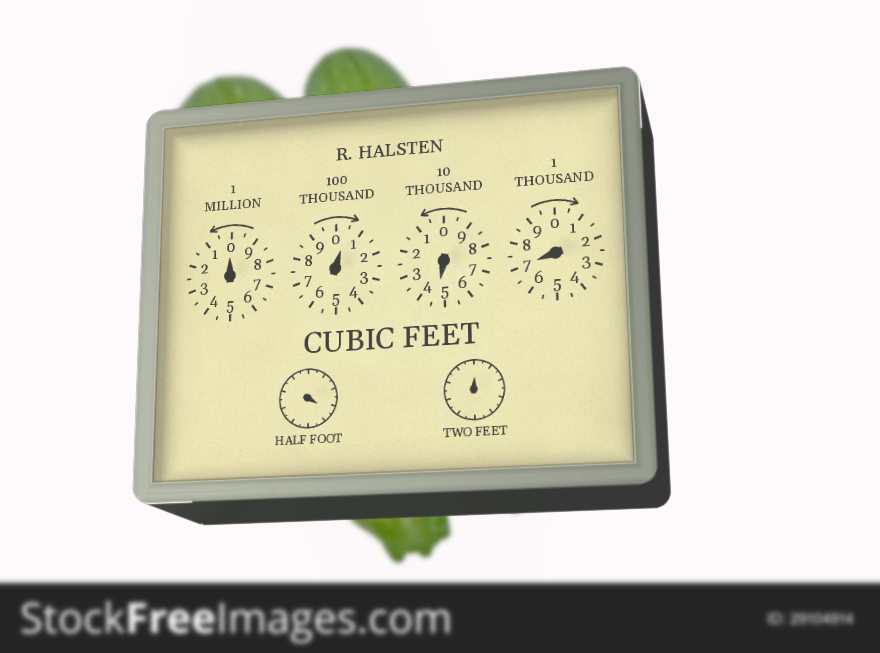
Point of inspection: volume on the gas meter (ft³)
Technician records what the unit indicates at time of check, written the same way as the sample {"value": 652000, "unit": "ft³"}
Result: {"value": 4700, "unit": "ft³"}
